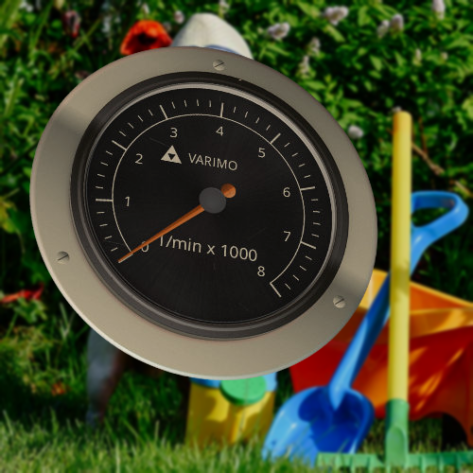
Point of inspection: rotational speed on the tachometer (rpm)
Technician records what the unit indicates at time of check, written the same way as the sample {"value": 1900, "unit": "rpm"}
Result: {"value": 0, "unit": "rpm"}
